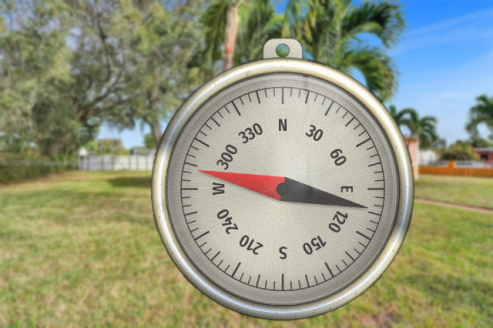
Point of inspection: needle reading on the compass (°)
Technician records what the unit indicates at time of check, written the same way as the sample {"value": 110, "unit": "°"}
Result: {"value": 282.5, "unit": "°"}
